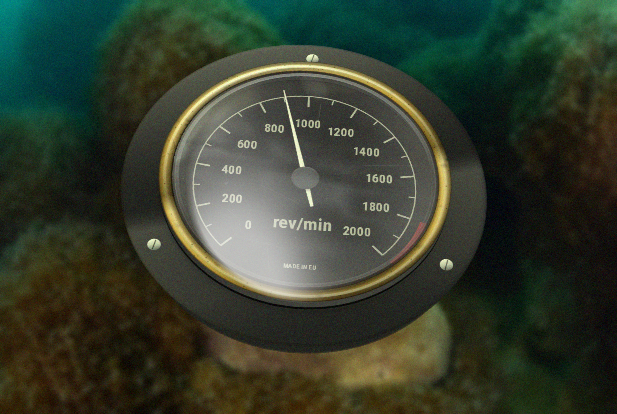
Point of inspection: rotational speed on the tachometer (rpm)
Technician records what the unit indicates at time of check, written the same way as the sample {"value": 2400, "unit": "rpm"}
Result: {"value": 900, "unit": "rpm"}
